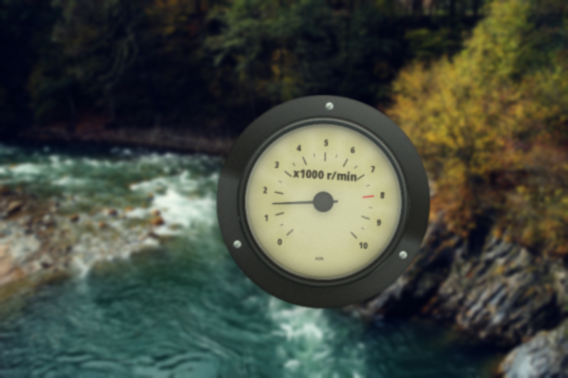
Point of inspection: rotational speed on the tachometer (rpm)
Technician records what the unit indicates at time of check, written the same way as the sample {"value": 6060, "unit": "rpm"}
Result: {"value": 1500, "unit": "rpm"}
